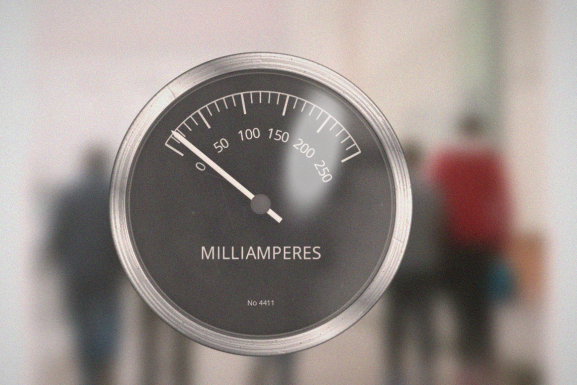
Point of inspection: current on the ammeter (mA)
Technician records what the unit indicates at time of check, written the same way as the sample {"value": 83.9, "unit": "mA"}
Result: {"value": 15, "unit": "mA"}
